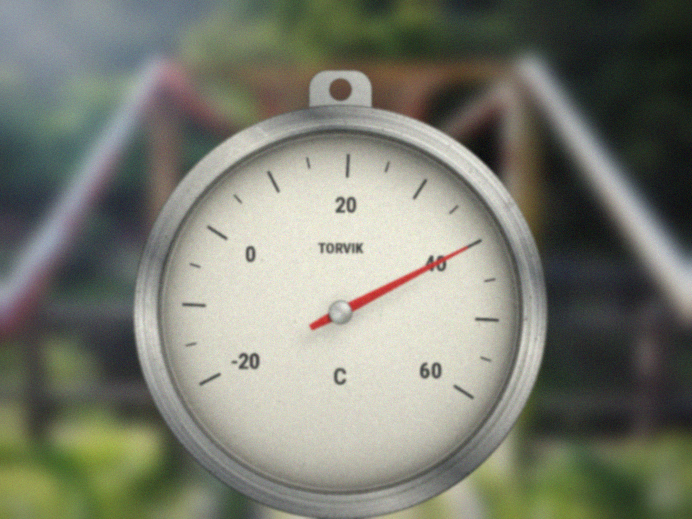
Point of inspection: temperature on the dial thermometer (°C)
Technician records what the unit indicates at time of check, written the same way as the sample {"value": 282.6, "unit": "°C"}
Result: {"value": 40, "unit": "°C"}
